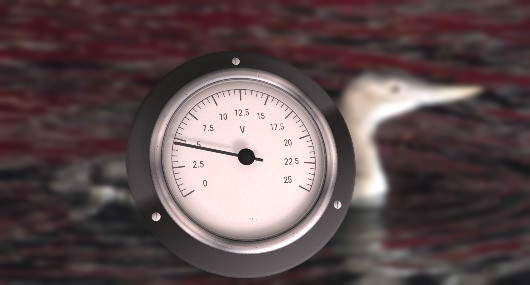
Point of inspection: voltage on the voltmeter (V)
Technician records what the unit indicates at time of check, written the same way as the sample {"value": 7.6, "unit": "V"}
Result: {"value": 4.5, "unit": "V"}
